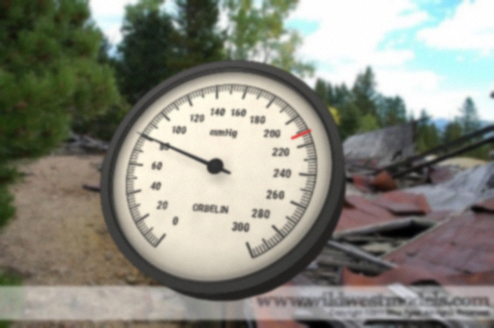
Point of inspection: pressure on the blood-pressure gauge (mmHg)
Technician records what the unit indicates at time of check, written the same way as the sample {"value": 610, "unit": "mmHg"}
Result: {"value": 80, "unit": "mmHg"}
